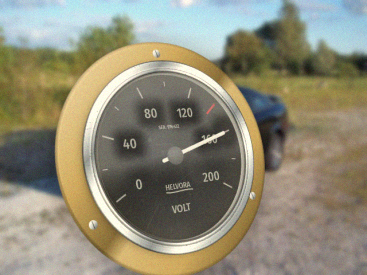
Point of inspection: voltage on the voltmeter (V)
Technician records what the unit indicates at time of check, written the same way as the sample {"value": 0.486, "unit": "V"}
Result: {"value": 160, "unit": "V"}
